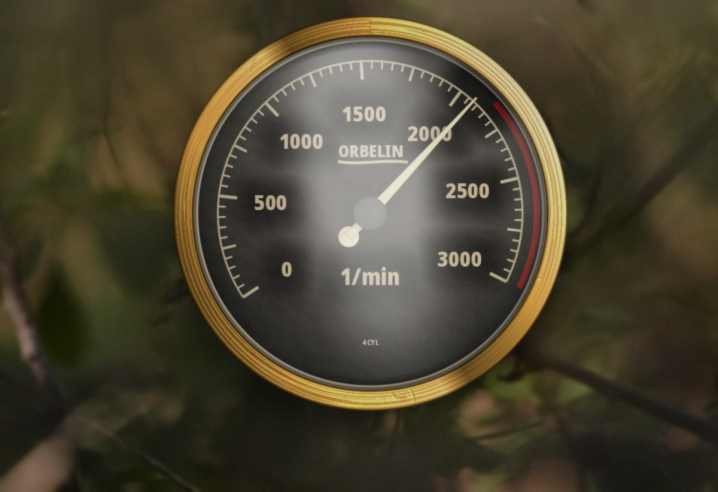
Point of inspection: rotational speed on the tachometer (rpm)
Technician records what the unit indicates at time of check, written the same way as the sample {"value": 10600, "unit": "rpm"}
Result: {"value": 2075, "unit": "rpm"}
